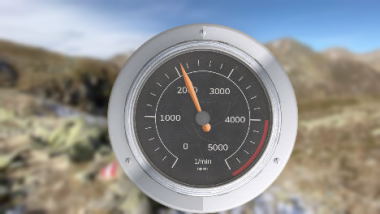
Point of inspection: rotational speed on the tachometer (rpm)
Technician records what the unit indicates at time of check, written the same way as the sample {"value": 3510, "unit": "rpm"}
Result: {"value": 2100, "unit": "rpm"}
